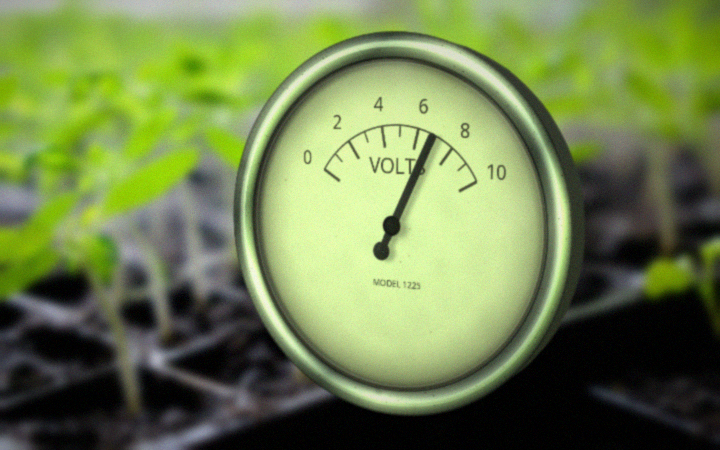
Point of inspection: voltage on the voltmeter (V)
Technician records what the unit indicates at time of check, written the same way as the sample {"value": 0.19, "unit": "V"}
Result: {"value": 7, "unit": "V"}
